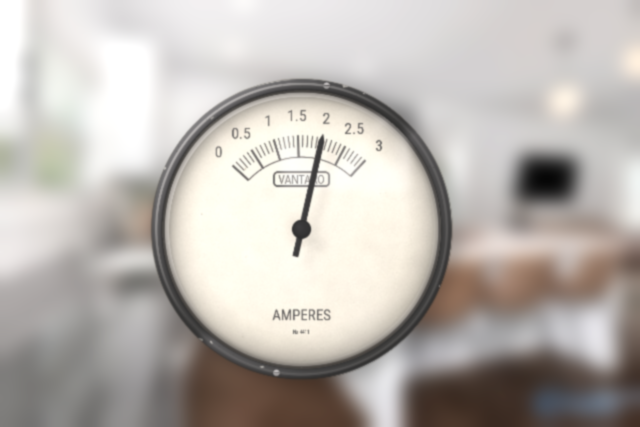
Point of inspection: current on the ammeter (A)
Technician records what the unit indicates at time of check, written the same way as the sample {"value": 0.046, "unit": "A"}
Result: {"value": 2, "unit": "A"}
